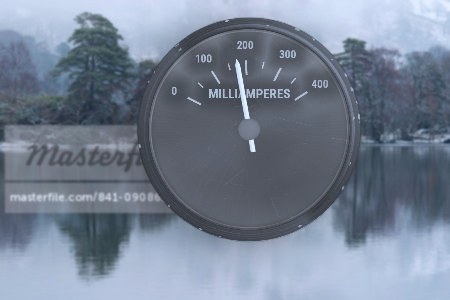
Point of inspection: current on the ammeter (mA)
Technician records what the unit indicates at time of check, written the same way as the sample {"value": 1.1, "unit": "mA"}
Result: {"value": 175, "unit": "mA"}
